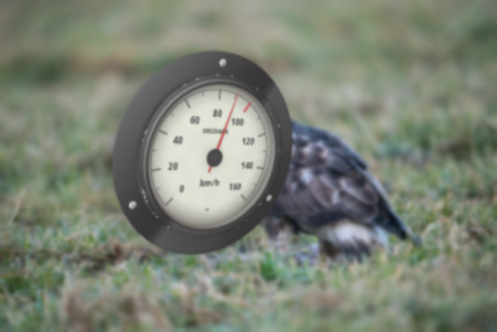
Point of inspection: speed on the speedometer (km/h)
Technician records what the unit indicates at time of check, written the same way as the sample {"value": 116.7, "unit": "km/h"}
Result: {"value": 90, "unit": "km/h"}
